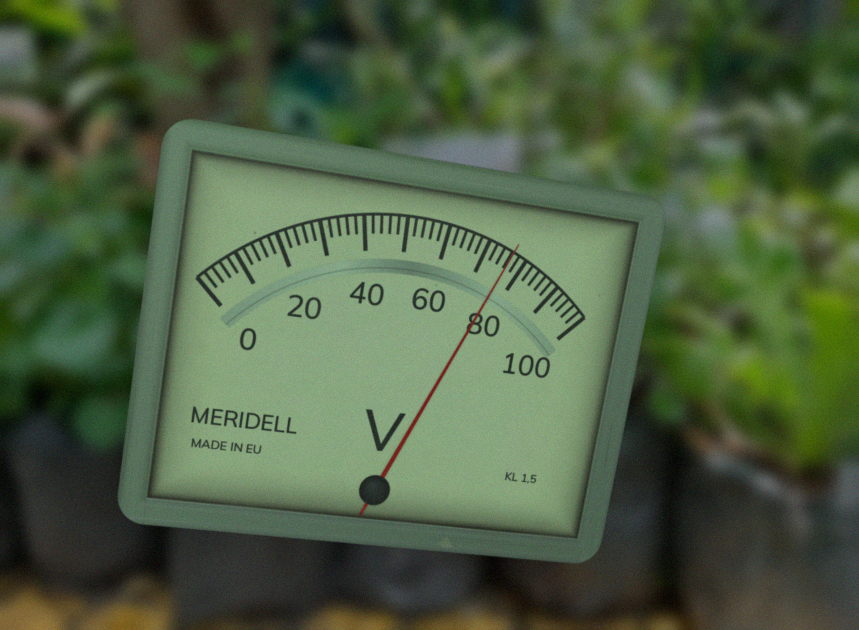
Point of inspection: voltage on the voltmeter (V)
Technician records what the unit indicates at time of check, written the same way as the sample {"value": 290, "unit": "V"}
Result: {"value": 76, "unit": "V"}
